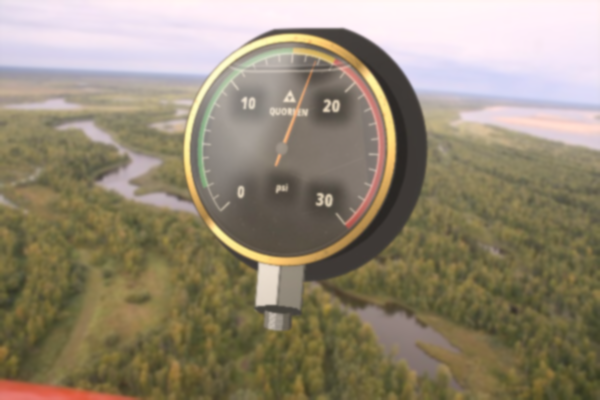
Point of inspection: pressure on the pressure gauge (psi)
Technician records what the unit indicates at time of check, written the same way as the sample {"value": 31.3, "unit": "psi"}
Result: {"value": 17, "unit": "psi"}
